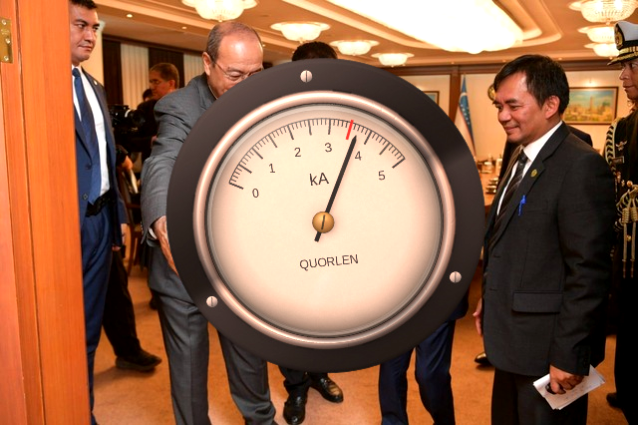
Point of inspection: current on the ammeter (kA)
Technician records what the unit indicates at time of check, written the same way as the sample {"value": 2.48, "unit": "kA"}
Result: {"value": 3.7, "unit": "kA"}
